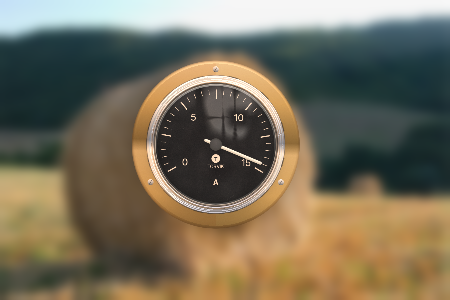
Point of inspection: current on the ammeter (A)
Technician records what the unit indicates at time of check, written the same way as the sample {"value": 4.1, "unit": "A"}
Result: {"value": 14.5, "unit": "A"}
